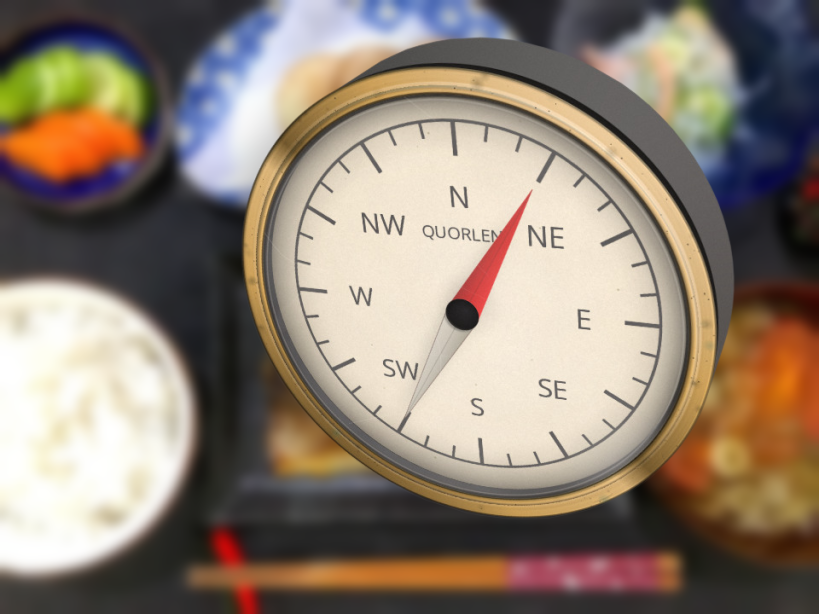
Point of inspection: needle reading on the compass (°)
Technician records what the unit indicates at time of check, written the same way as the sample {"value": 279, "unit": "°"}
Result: {"value": 30, "unit": "°"}
